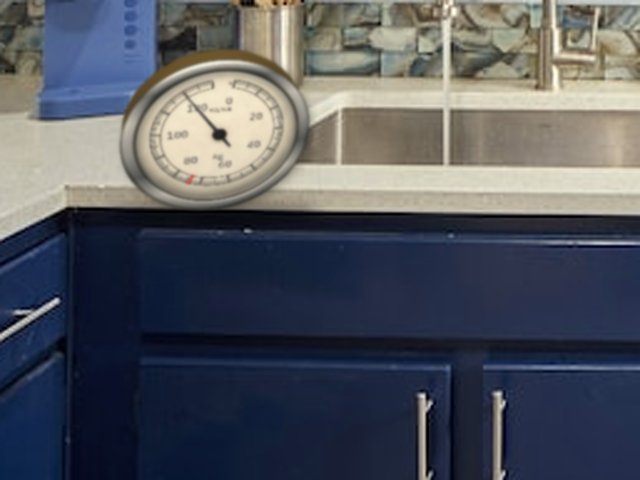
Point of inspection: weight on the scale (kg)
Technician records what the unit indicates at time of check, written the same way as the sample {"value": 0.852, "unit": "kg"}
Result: {"value": 120, "unit": "kg"}
